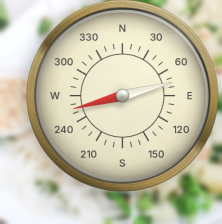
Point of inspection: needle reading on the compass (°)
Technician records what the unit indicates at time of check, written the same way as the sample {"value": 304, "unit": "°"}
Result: {"value": 255, "unit": "°"}
